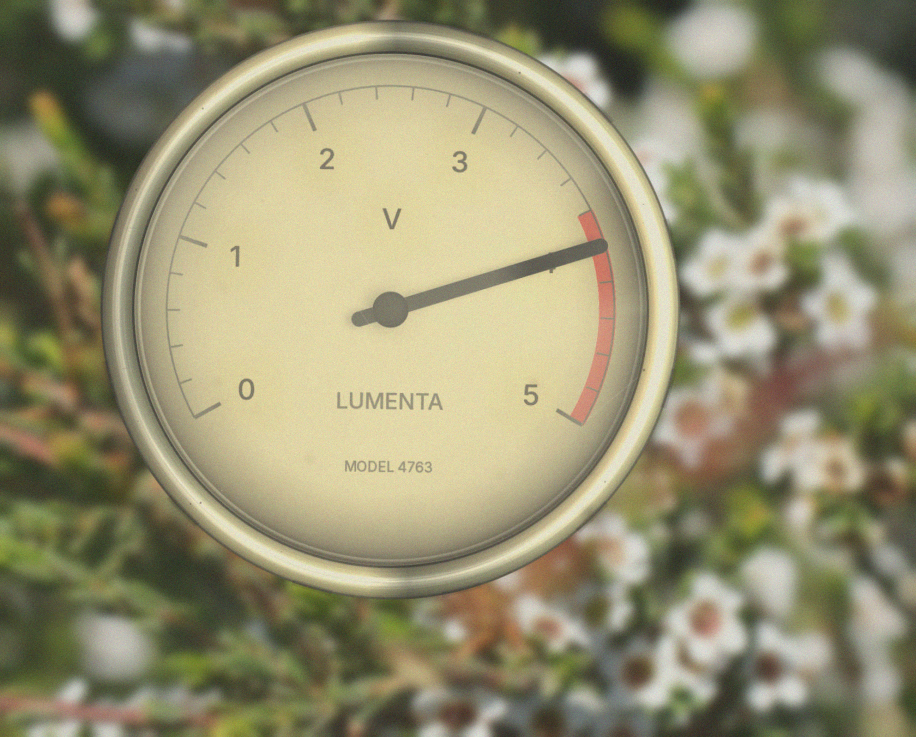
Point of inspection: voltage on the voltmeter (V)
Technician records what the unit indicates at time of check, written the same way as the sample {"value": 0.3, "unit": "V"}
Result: {"value": 4, "unit": "V"}
